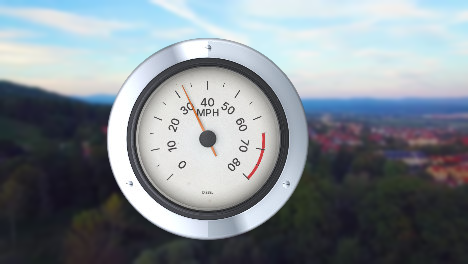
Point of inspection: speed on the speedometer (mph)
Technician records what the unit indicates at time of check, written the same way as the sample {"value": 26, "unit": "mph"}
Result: {"value": 32.5, "unit": "mph"}
